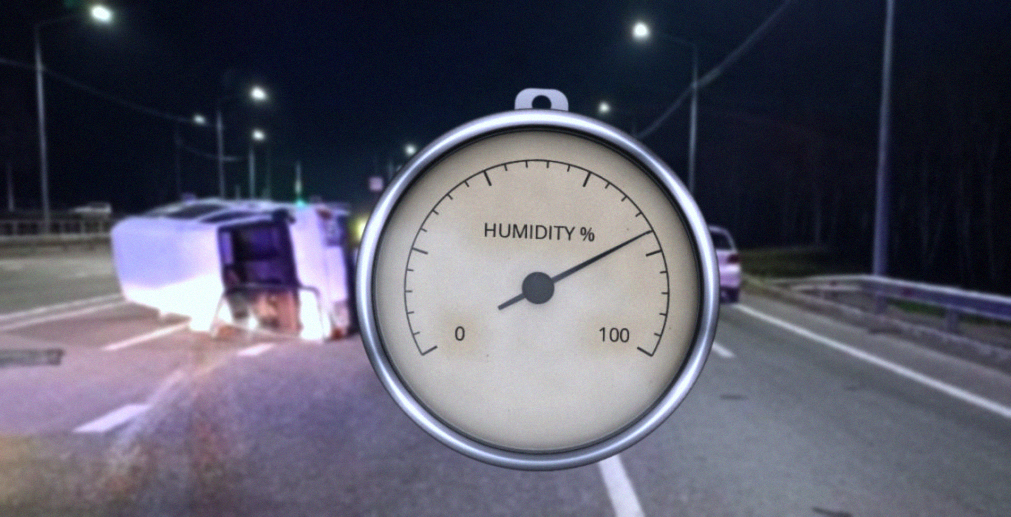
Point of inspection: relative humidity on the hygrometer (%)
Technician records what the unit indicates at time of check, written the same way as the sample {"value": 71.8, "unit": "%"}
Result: {"value": 76, "unit": "%"}
